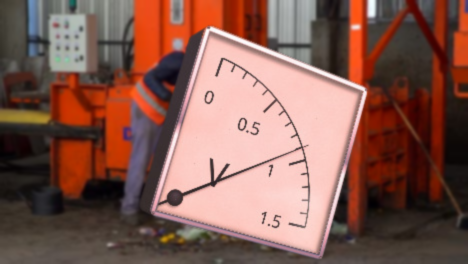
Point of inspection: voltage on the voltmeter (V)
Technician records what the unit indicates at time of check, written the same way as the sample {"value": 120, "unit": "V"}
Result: {"value": 0.9, "unit": "V"}
